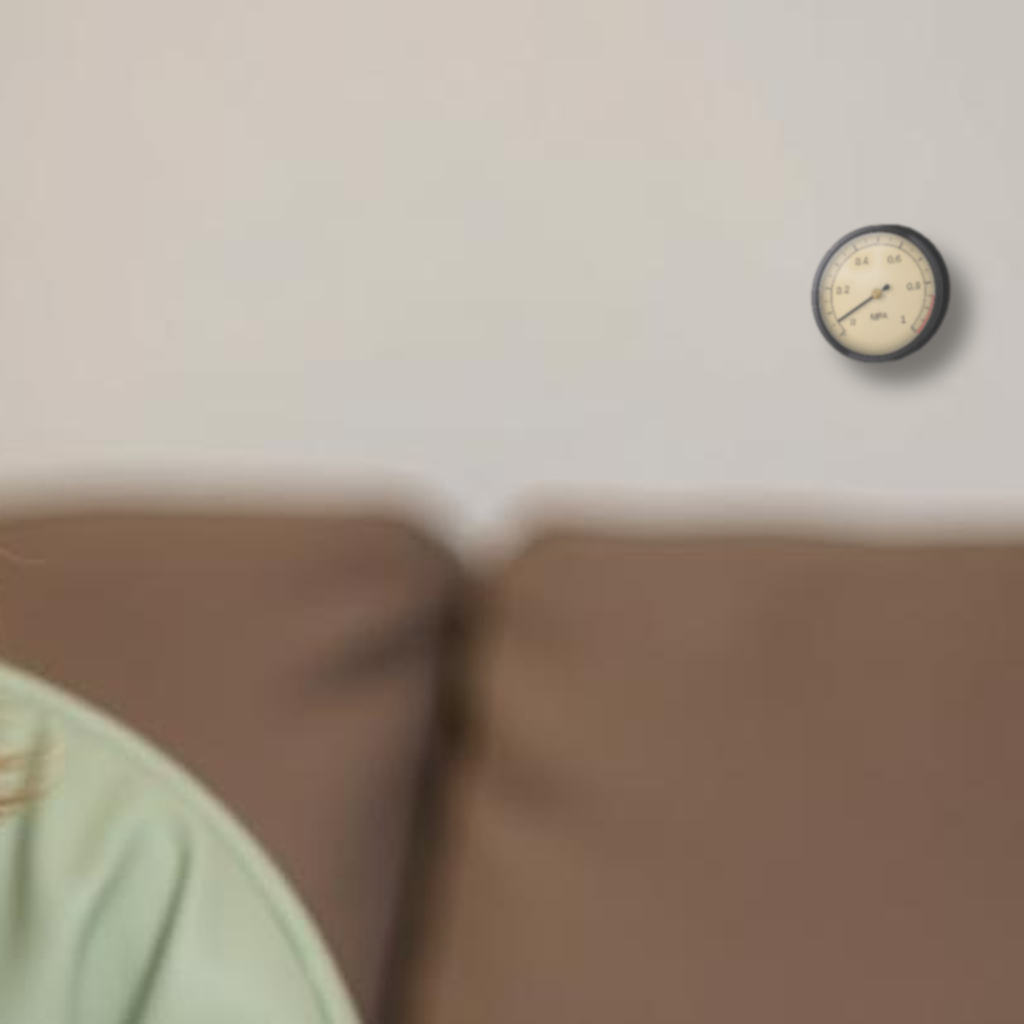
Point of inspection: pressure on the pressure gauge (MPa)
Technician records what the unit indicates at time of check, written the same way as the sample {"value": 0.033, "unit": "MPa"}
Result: {"value": 0.05, "unit": "MPa"}
